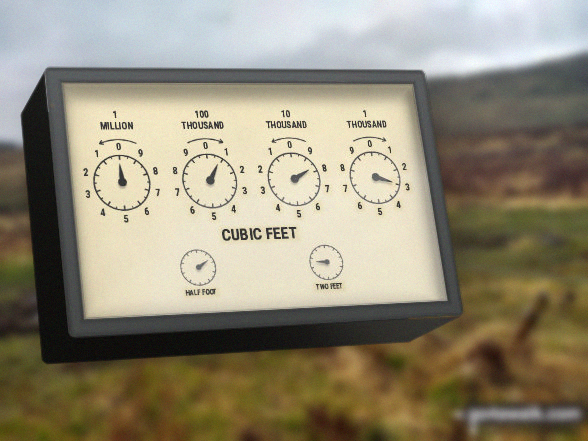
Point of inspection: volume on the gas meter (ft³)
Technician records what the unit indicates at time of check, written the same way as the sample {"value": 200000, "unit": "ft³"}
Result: {"value": 8300, "unit": "ft³"}
